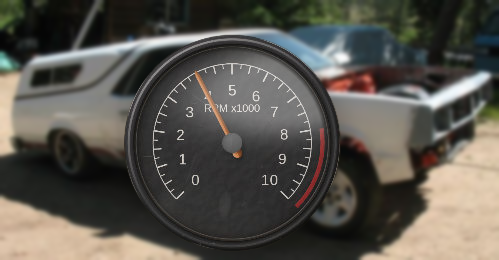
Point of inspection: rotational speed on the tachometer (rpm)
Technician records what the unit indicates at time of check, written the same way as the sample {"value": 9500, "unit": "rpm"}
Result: {"value": 4000, "unit": "rpm"}
